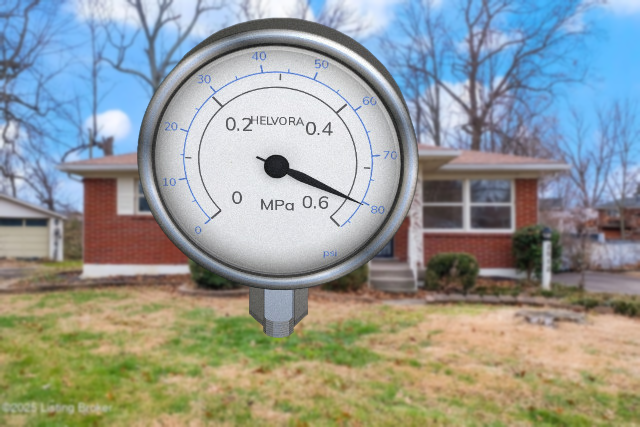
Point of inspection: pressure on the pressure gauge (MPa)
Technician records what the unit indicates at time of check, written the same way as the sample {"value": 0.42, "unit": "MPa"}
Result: {"value": 0.55, "unit": "MPa"}
